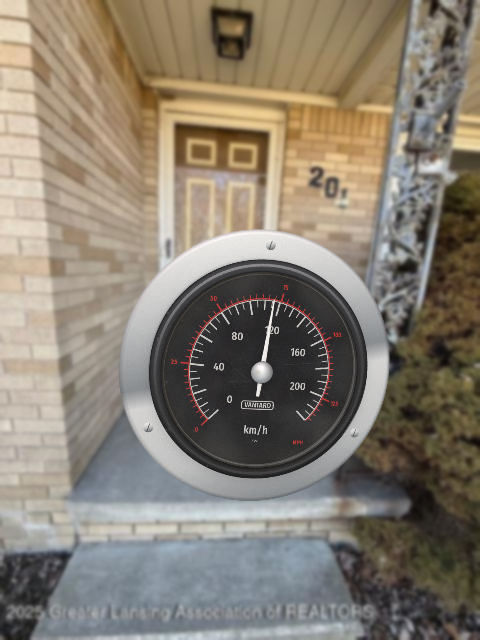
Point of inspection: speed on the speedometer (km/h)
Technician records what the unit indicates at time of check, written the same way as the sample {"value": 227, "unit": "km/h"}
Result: {"value": 115, "unit": "km/h"}
